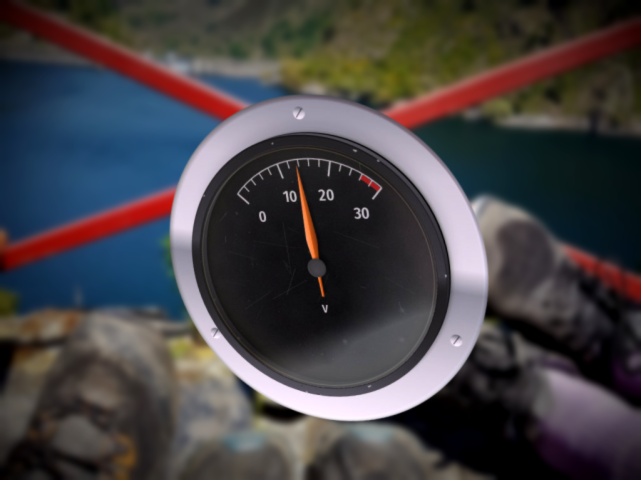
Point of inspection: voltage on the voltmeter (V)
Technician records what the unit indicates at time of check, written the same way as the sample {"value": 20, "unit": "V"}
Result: {"value": 14, "unit": "V"}
